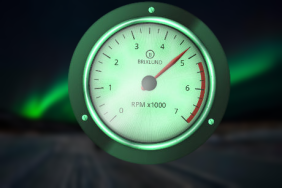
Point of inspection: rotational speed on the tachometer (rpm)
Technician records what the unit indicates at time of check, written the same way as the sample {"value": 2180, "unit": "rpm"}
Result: {"value": 4750, "unit": "rpm"}
